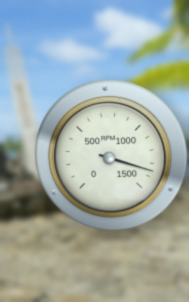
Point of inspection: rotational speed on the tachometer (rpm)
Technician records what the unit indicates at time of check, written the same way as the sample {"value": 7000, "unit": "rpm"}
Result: {"value": 1350, "unit": "rpm"}
